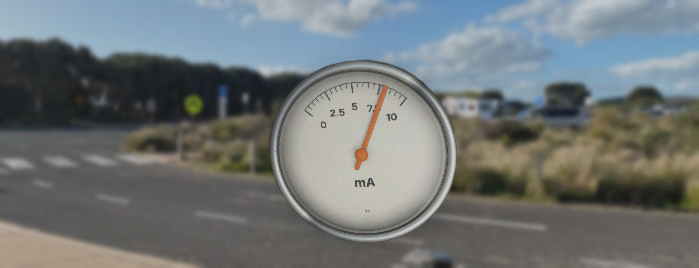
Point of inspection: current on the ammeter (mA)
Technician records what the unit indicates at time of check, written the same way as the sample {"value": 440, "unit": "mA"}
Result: {"value": 8, "unit": "mA"}
